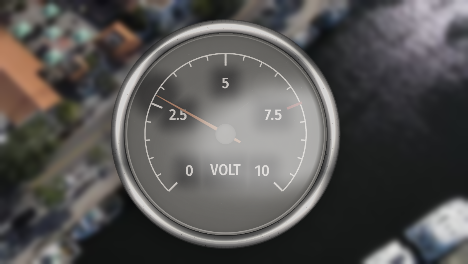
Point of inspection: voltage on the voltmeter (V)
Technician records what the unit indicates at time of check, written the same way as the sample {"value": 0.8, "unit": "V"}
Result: {"value": 2.75, "unit": "V"}
